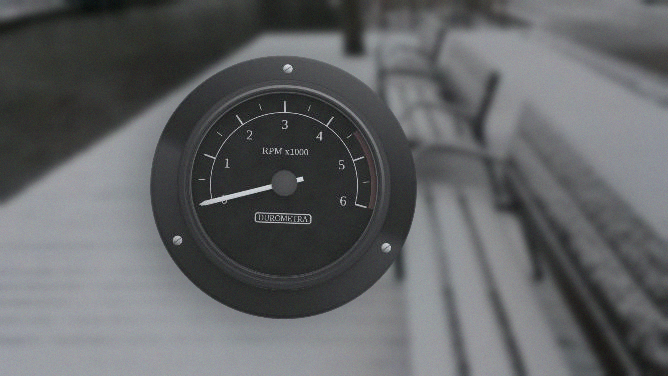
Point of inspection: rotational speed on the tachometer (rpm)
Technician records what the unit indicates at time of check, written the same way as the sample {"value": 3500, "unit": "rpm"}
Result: {"value": 0, "unit": "rpm"}
